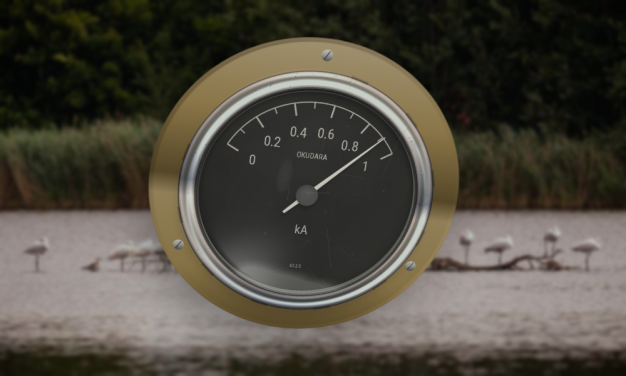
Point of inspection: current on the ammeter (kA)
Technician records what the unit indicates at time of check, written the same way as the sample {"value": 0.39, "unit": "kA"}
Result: {"value": 0.9, "unit": "kA"}
